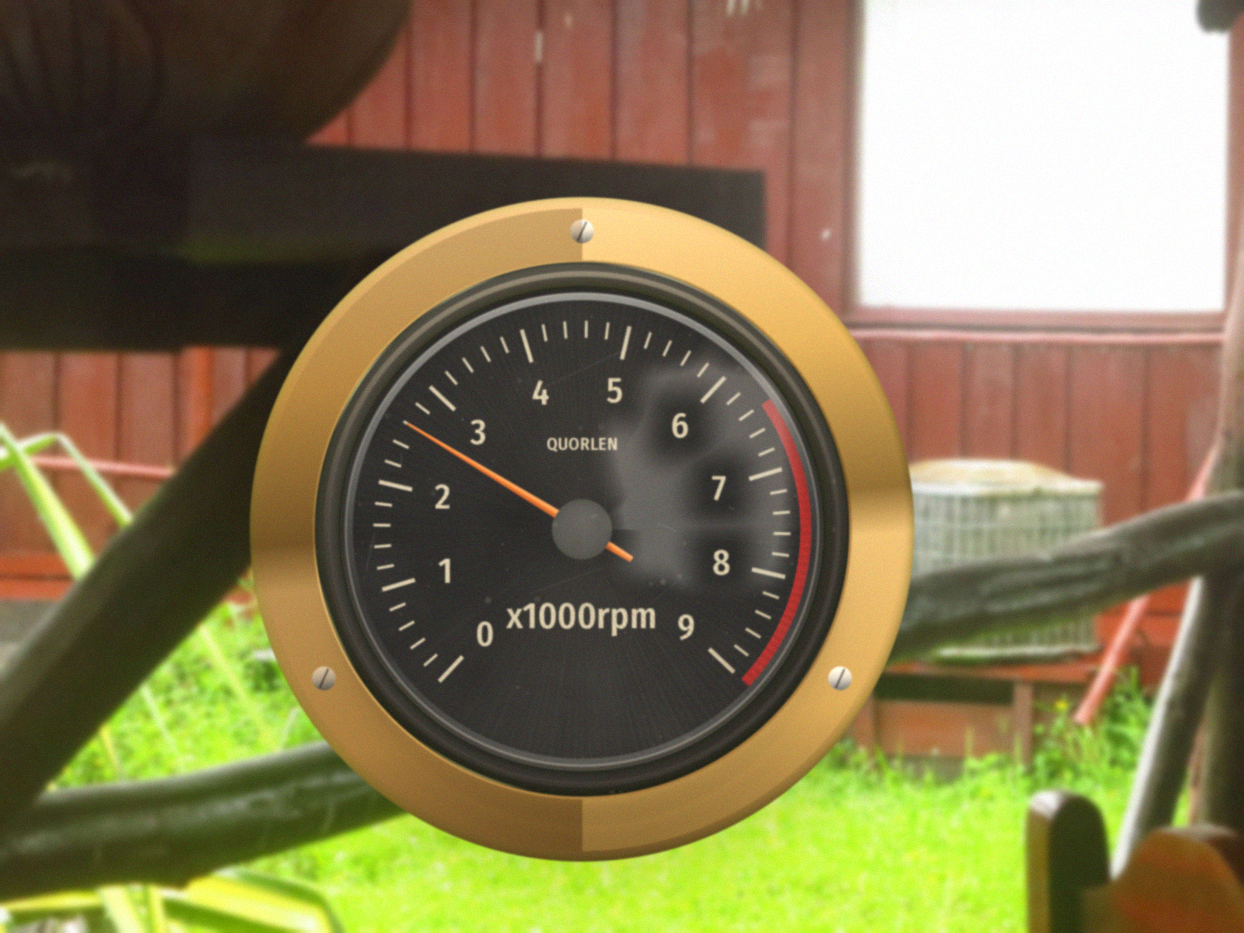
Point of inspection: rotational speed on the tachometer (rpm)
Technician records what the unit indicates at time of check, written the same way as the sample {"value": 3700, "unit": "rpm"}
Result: {"value": 2600, "unit": "rpm"}
